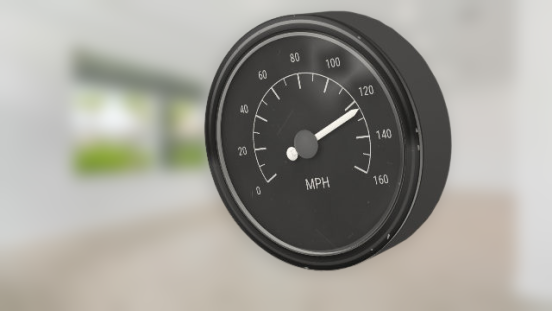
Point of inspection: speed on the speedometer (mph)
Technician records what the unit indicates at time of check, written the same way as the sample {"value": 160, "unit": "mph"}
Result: {"value": 125, "unit": "mph"}
